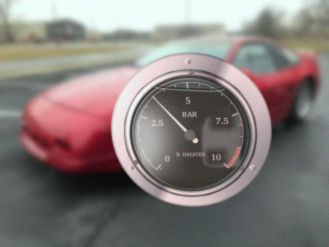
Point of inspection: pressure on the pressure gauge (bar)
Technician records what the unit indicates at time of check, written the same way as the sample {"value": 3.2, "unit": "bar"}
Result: {"value": 3.5, "unit": "bar"}
